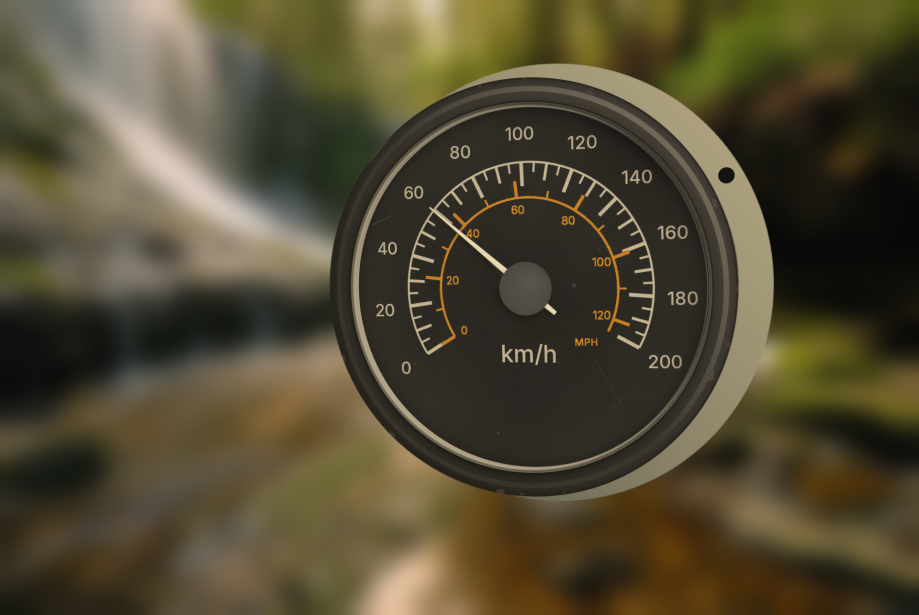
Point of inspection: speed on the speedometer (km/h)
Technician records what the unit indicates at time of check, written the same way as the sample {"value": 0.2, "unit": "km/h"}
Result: {"value": 60, "unit": "km/h"}
